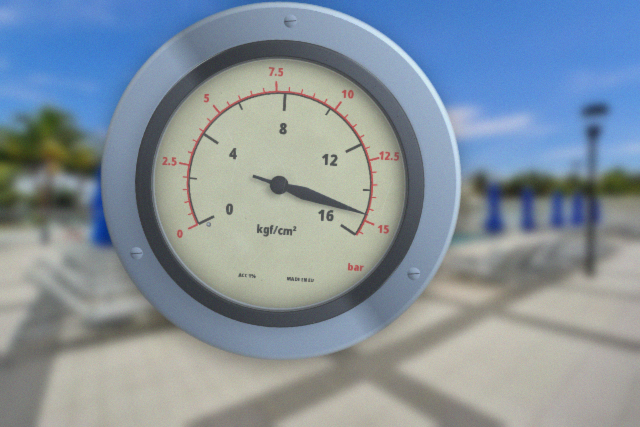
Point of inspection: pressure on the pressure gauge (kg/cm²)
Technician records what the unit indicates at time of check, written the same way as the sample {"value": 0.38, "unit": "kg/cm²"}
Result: {"value": 15, "unit": "kg/cm²"}
